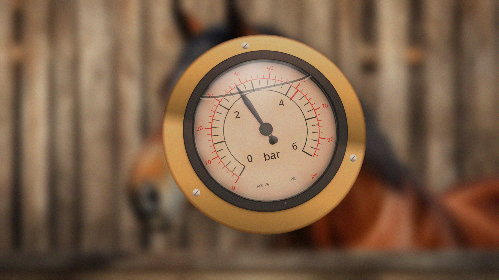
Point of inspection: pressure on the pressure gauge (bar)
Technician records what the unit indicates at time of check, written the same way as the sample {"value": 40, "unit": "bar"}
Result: {"value": 2.6, "unit": "bar"}
